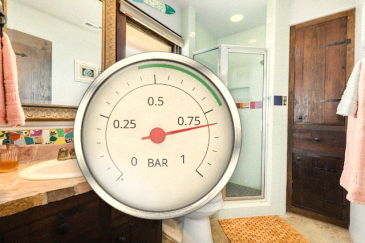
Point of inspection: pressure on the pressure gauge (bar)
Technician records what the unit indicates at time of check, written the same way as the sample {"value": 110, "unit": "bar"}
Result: {"value": 0.8, "unit": "bar"}
